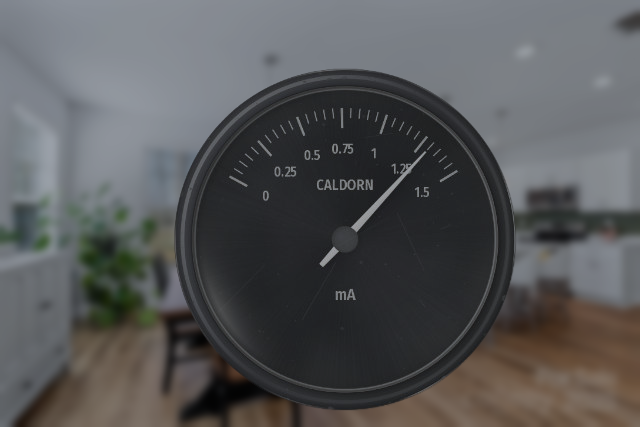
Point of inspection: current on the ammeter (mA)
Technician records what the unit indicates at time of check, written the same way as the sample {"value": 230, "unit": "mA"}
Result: {"value": 1.3, "unit": "mA"}
